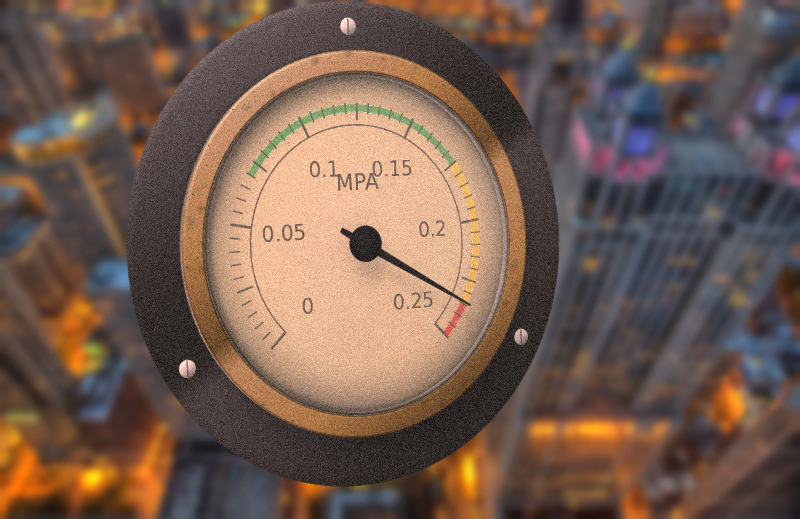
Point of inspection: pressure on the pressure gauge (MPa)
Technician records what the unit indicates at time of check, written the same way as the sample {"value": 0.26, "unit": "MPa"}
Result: {"value": 0.235, "unit": "MPa"}
